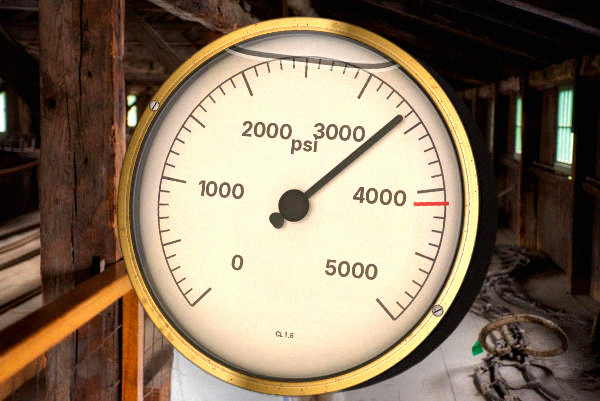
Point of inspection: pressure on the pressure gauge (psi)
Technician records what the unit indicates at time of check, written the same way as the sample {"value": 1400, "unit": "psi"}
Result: {"value": 3400, "unit": "psi"}
